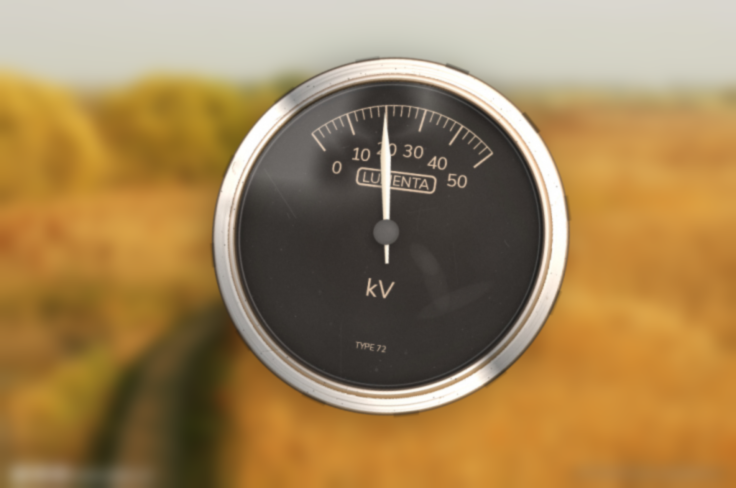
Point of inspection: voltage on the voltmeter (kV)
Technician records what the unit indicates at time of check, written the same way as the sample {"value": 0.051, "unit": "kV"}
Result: {"value": 20, "unit": "kV"}
